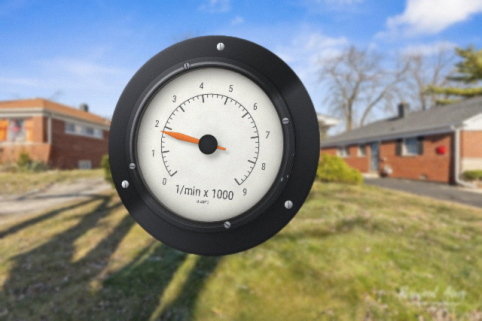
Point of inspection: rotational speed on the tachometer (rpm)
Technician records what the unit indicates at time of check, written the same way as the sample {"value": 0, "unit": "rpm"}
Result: {"value": 1800, "unit": "rpm"}
